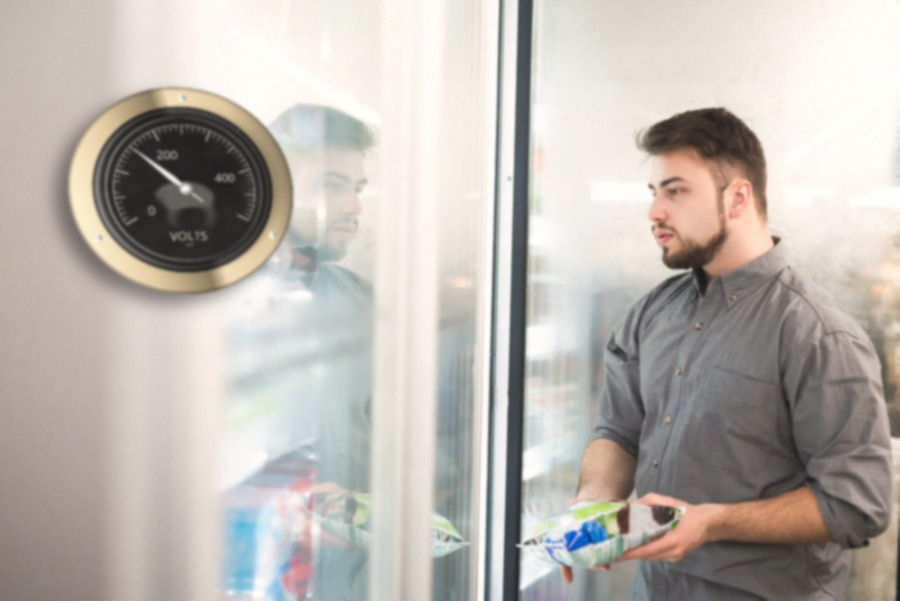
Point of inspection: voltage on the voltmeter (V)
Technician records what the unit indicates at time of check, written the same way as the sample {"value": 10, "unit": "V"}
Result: {"value": 150, "unit": "V"}
